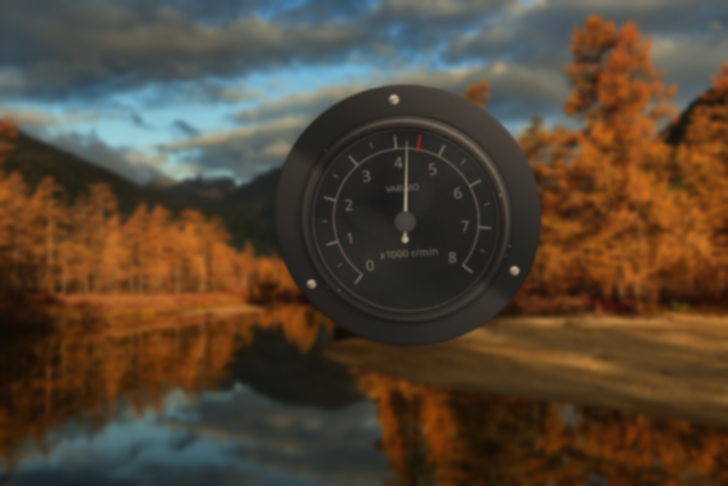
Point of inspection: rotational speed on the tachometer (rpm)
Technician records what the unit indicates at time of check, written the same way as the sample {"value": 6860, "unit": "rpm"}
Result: {"value": 4250, "unit": "rpm"}
